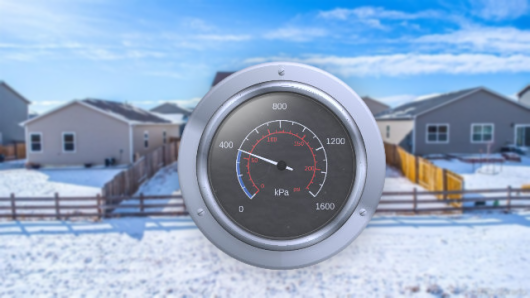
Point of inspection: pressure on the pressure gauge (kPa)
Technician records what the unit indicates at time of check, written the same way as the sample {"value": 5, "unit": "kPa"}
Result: {"value": 400, "unit": "kPa"}
